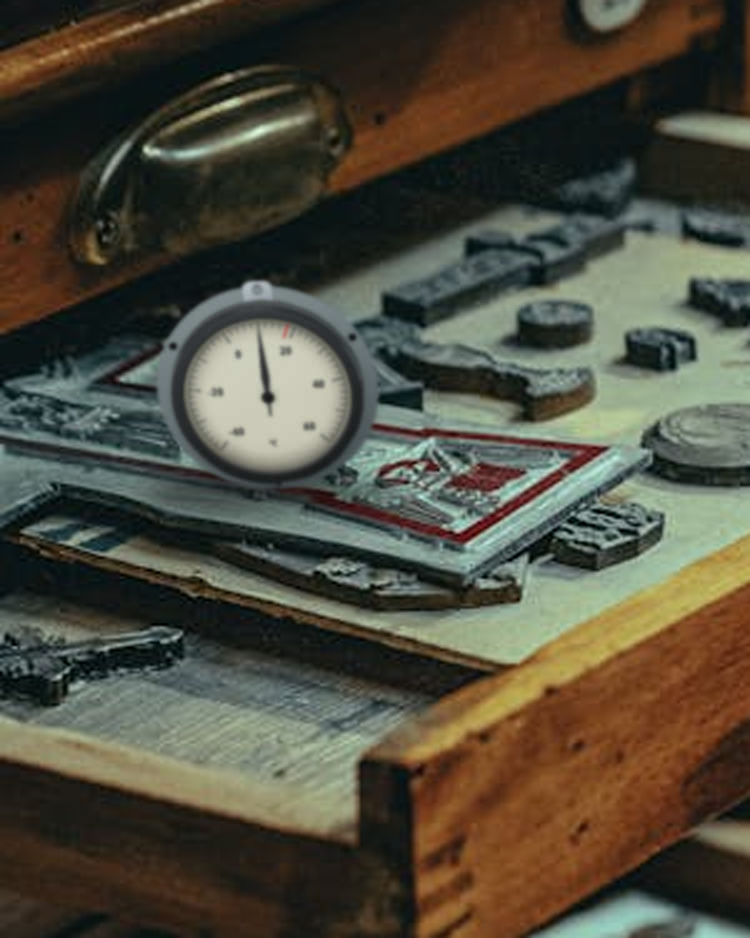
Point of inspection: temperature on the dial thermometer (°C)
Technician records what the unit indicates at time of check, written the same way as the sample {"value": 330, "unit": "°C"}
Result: {"value": 10, "unit": "°C"}
